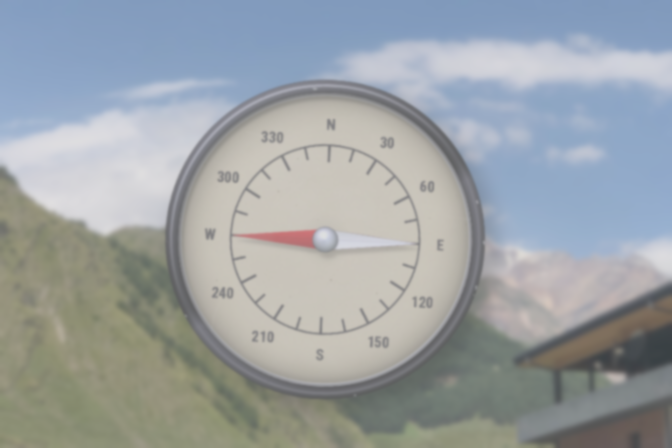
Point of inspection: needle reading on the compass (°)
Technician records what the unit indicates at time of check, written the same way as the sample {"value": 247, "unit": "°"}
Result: {"value": 270, "unit": "°"}
